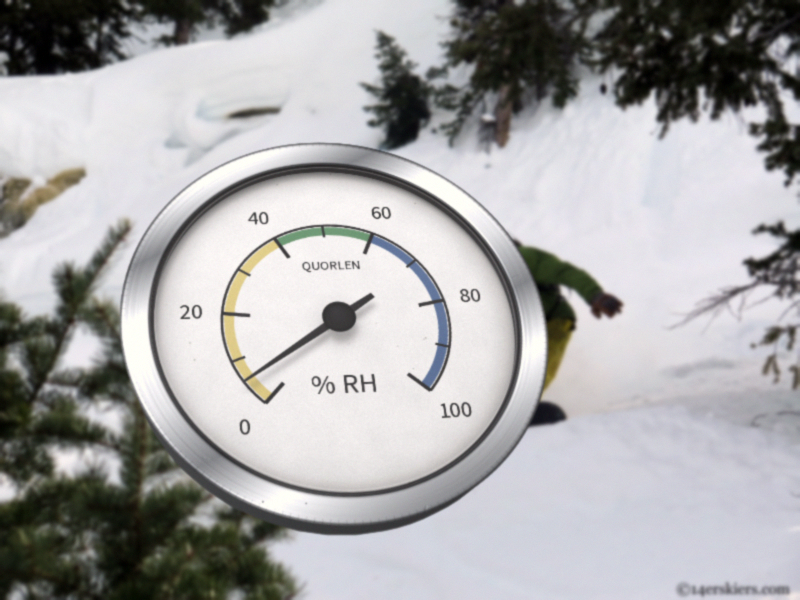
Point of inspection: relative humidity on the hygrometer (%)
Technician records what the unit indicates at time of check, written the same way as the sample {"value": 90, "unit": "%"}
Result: {"value": 5, "unit": "%"}
